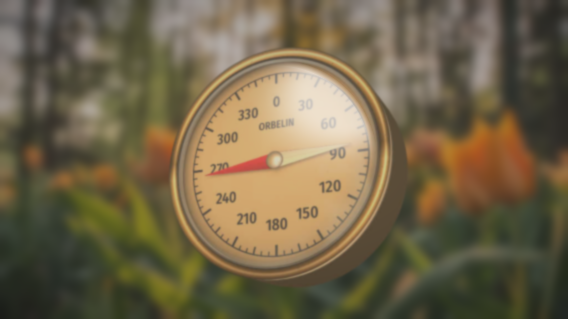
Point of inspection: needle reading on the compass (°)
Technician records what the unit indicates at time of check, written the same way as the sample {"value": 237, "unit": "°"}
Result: {"value": 265, "unit": "°"}
